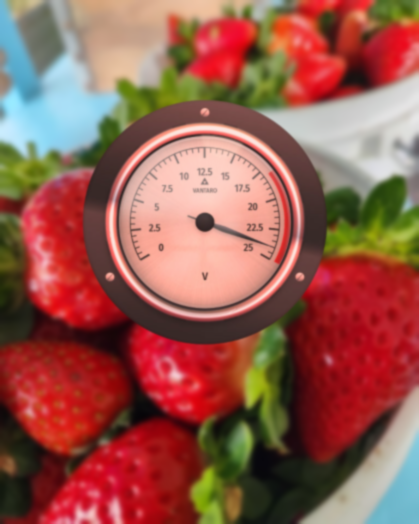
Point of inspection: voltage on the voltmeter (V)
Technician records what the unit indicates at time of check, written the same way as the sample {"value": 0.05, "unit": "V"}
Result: {"value": 24, "unit": "V"}
